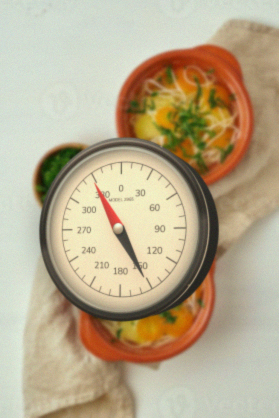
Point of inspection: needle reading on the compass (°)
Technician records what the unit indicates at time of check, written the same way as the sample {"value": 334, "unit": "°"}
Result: {"value": 330, "unit": "°"}
